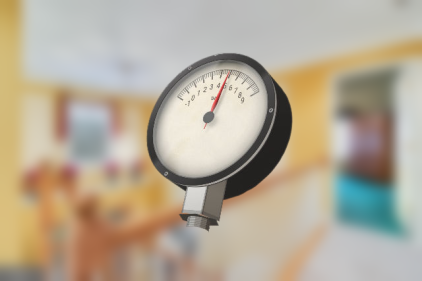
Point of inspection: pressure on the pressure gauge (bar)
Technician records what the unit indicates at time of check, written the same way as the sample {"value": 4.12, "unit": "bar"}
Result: {"value": 5, "unit": "bar"}
